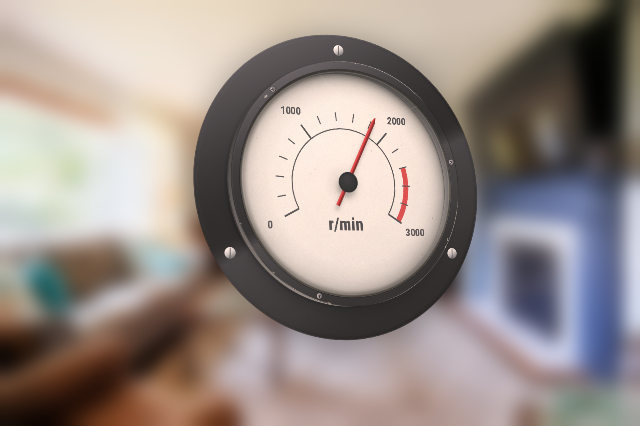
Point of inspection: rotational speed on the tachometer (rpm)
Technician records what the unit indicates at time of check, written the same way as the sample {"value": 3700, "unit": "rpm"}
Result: {"value": 1800, "unit": "rpm"}
